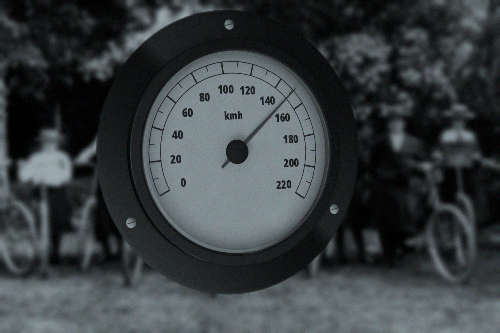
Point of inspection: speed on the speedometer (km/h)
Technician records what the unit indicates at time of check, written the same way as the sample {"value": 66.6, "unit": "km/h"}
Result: {"value": 150, "unit": "km/h"}
